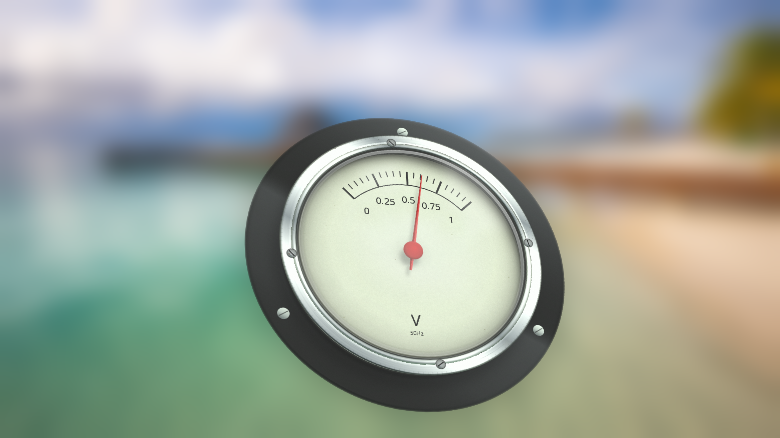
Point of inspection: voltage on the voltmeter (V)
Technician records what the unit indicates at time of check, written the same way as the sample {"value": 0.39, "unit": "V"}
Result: {"value": 0.6, "unit": "V"}
